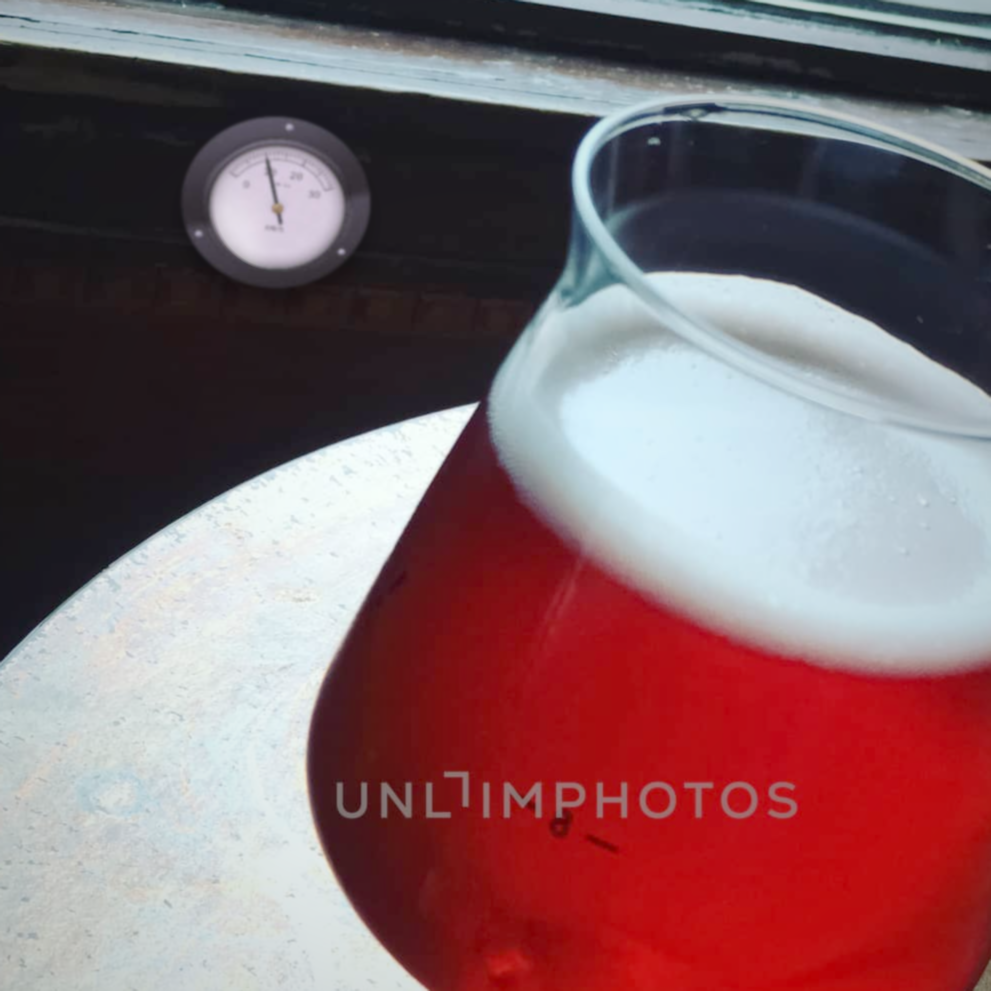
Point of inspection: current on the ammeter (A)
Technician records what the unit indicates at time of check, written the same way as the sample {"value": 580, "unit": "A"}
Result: {"value": 10, "unit": "A"}
